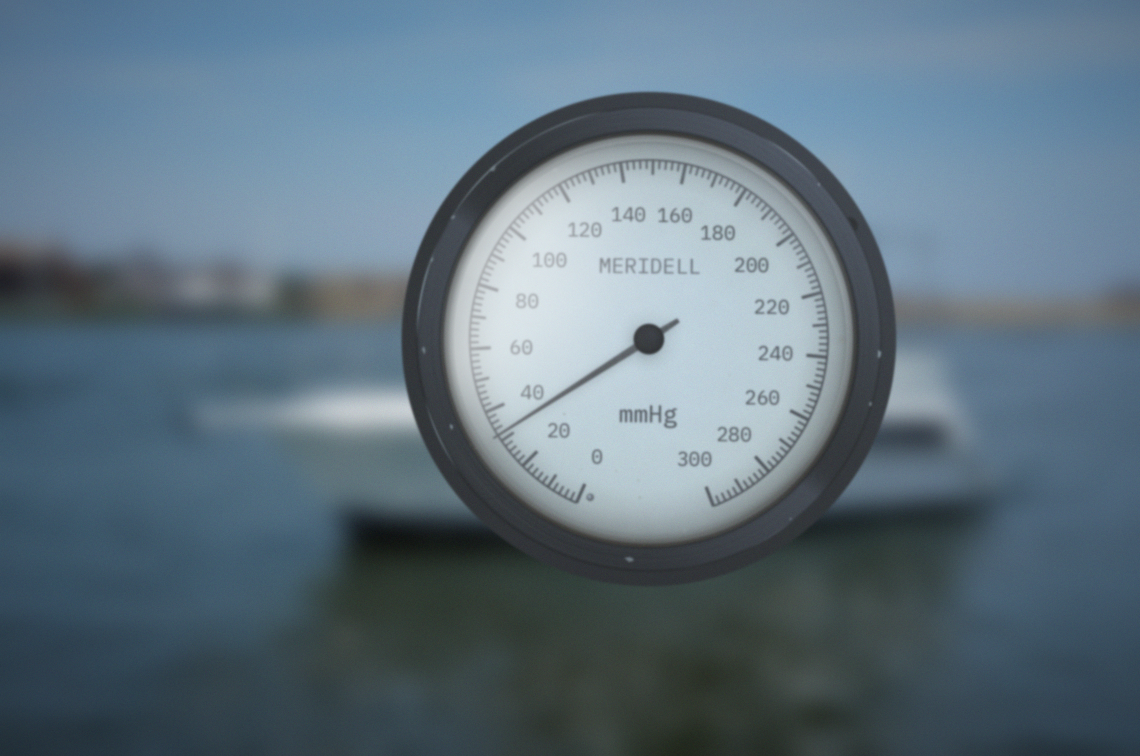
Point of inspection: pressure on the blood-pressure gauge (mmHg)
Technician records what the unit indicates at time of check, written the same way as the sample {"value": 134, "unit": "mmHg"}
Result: {"value": 32, "unit": "mmHg"}
